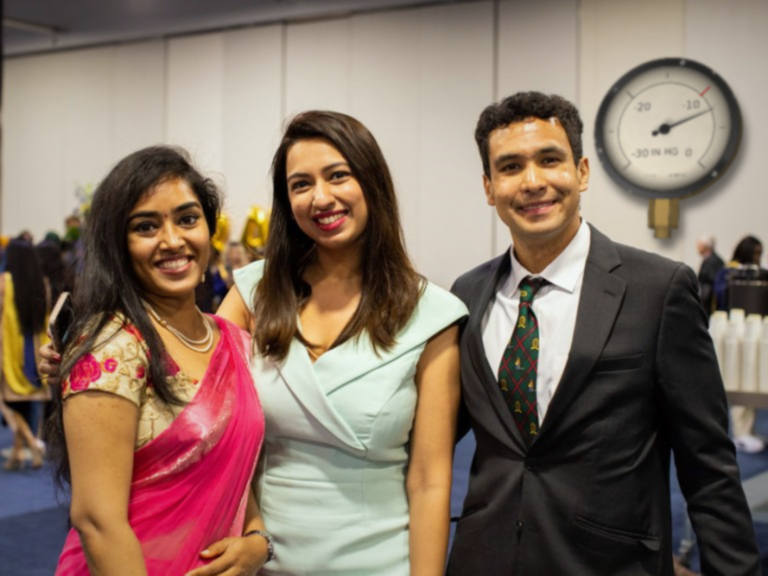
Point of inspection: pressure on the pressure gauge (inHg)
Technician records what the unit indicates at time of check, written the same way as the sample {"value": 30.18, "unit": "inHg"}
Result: {"value": -7.5, "unit": "inHg"}
